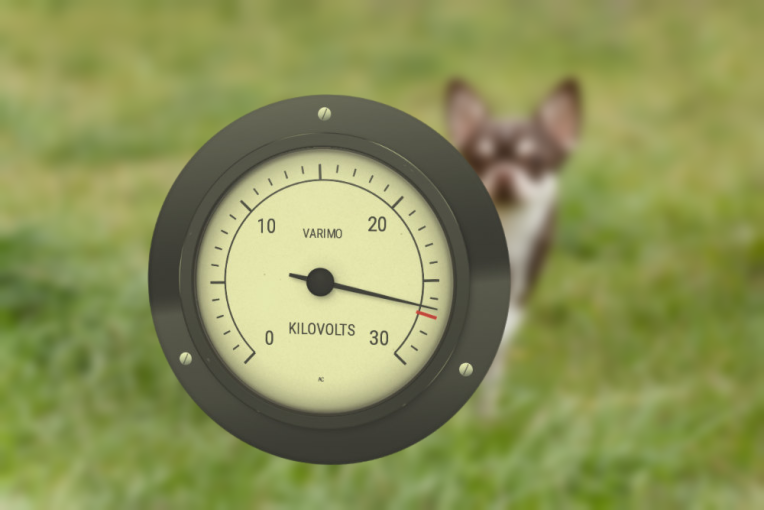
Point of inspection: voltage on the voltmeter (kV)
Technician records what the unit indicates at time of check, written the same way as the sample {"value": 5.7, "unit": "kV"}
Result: {"value": 26.5, "unit": "kV"}
